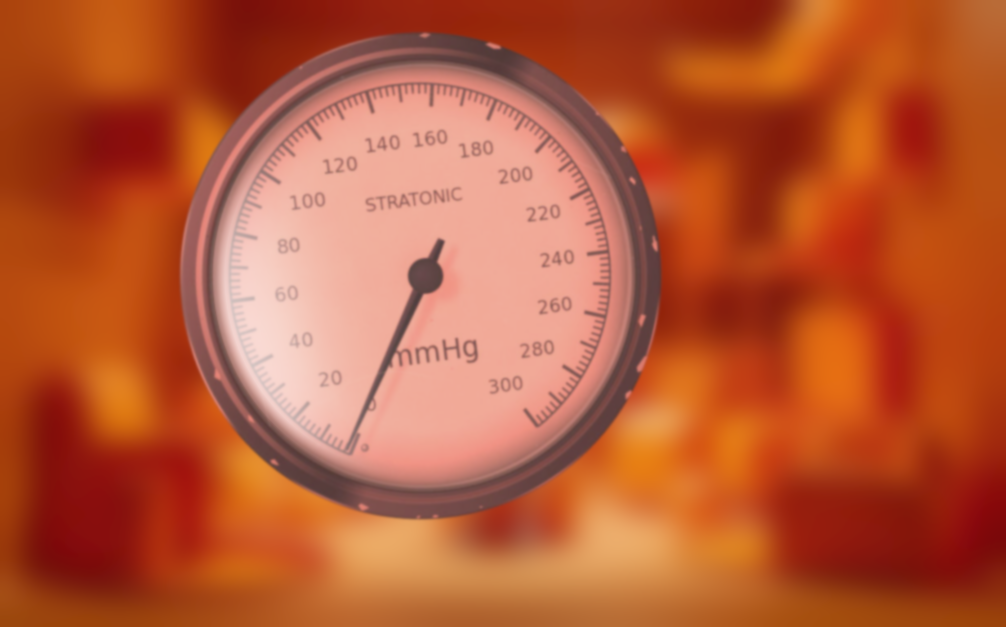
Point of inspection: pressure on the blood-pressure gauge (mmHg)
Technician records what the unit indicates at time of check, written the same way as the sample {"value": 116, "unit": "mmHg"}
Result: {"value": 2, "unit": "mmHg"}
